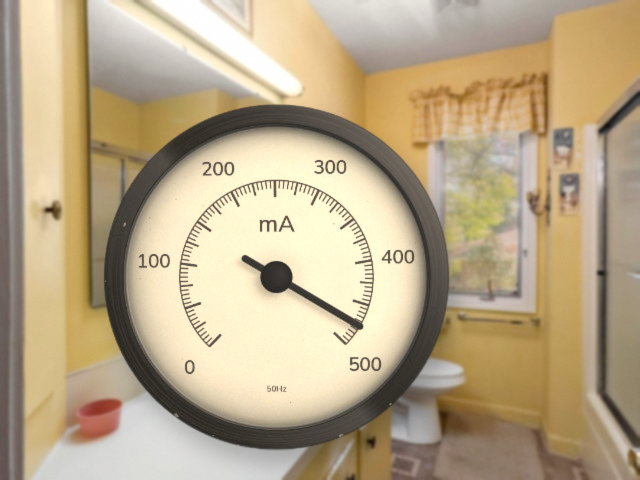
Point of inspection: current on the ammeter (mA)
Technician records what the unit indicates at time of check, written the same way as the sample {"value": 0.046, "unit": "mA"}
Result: {"value": 475, "unit": "mA"}
